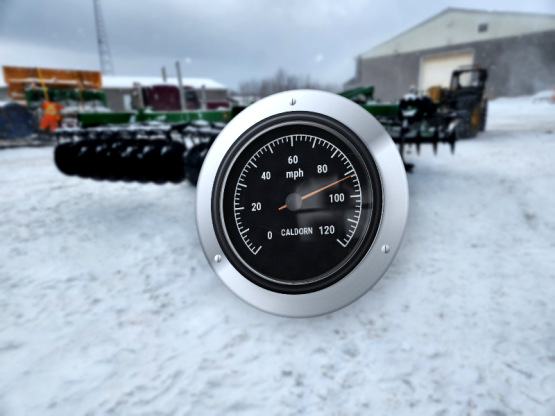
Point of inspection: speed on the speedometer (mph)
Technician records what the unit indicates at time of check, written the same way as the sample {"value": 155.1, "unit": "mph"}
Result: {"value": 92, "unit": "mph"}
